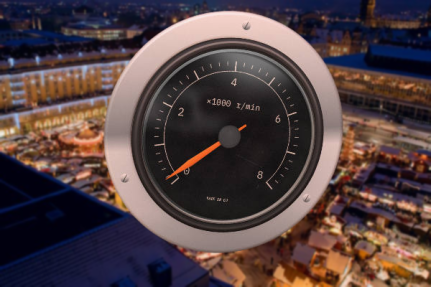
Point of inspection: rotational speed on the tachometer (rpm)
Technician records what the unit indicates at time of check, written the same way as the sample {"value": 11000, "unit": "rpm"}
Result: {"value": 200, "unit": "rpm"}
